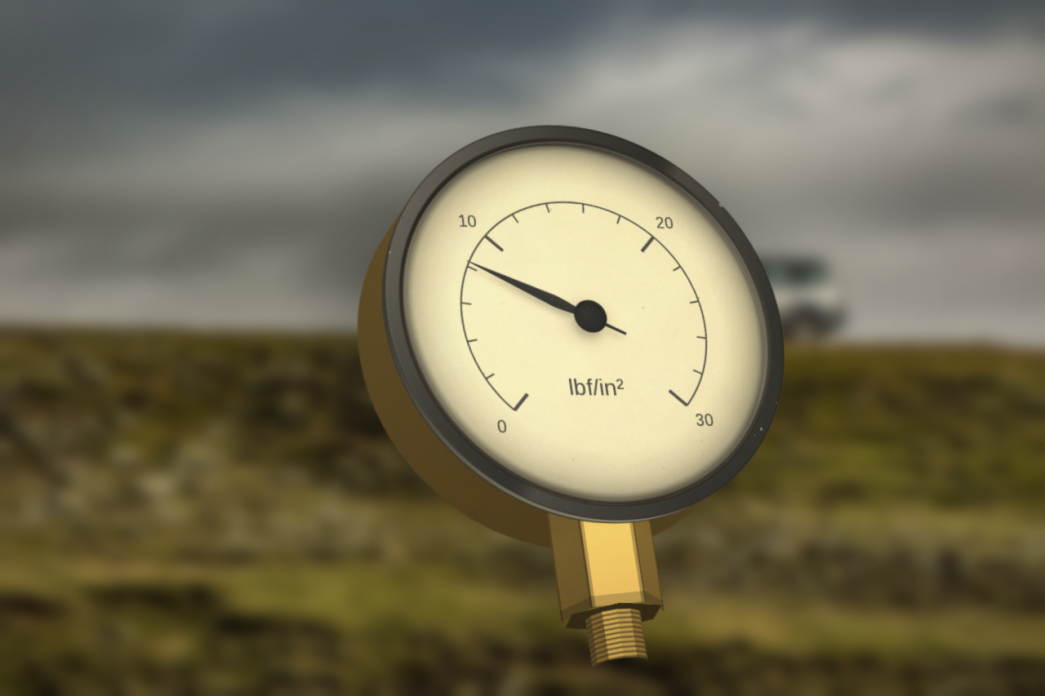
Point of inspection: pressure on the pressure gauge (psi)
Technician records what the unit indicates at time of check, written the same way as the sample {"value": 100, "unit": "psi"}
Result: {"value": 8, "unit": "psi"}
